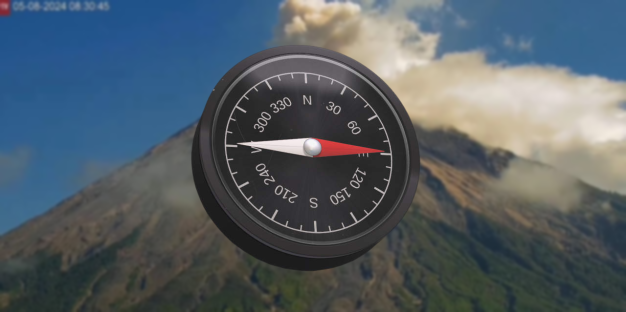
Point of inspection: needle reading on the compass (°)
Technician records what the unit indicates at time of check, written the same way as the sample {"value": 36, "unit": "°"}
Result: {"value": 90, "unit": "°"}
